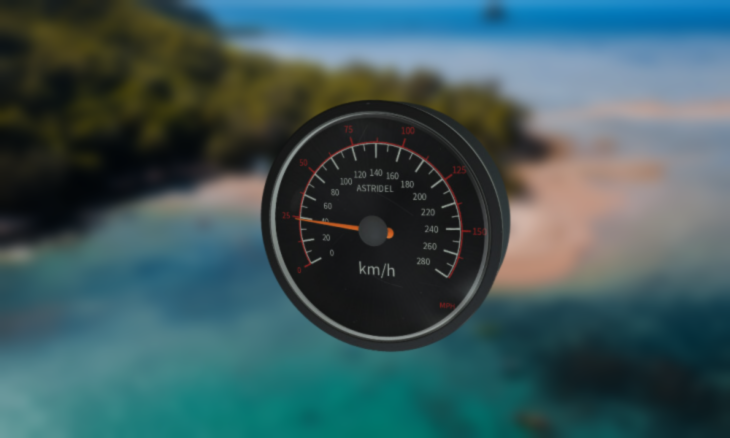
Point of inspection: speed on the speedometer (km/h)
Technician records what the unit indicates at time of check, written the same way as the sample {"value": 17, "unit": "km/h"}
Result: {"value": 40, "unit": "km/h"}
